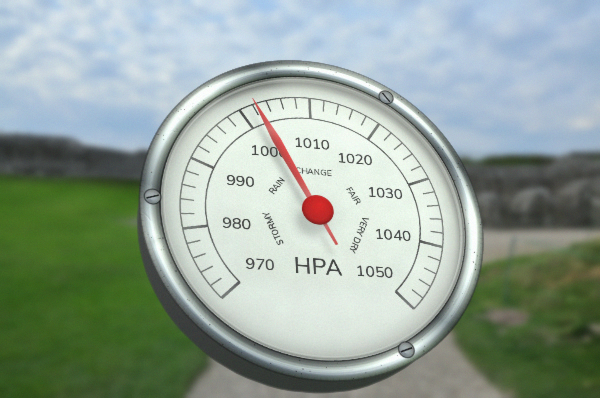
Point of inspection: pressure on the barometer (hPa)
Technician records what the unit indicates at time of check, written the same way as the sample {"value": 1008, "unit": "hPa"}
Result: {"value": 1002, "unit": "hPa"}
